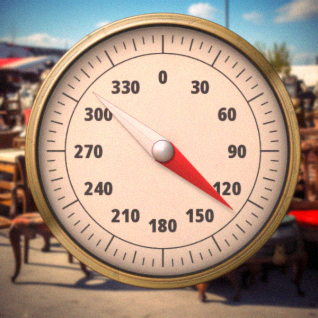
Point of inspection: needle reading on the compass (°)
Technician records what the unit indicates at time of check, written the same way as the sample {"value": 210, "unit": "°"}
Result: {"value": 130, "unit": "°"}
